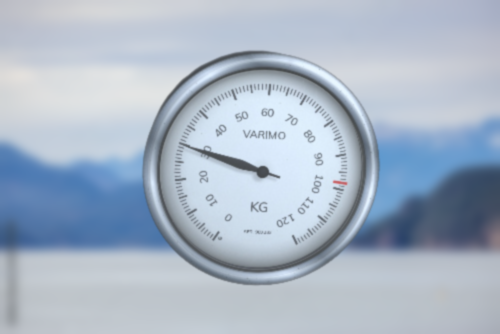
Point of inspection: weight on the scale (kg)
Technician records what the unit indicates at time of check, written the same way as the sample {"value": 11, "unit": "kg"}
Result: {"value": 30, "unit": "kg"}
